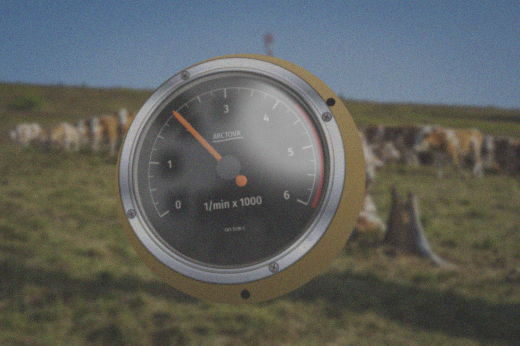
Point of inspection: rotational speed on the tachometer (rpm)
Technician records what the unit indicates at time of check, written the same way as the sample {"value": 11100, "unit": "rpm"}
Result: {"value": 2000, "unit": "rpm"}
